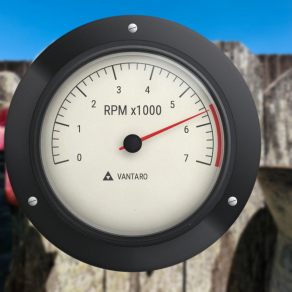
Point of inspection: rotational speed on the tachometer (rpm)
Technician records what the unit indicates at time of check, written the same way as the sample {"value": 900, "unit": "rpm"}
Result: {"value": 5700, "unit": "rpm"}
